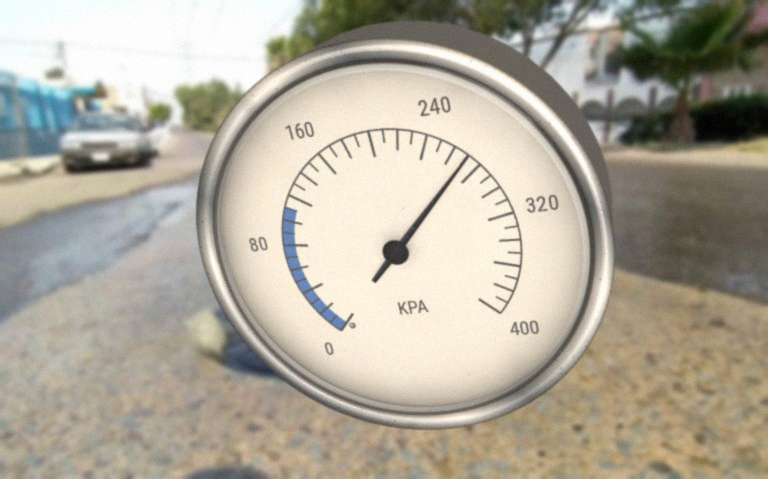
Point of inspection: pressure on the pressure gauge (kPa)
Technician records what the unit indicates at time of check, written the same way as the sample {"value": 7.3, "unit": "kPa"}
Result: {"value": 270, "unit": "kPa"}
